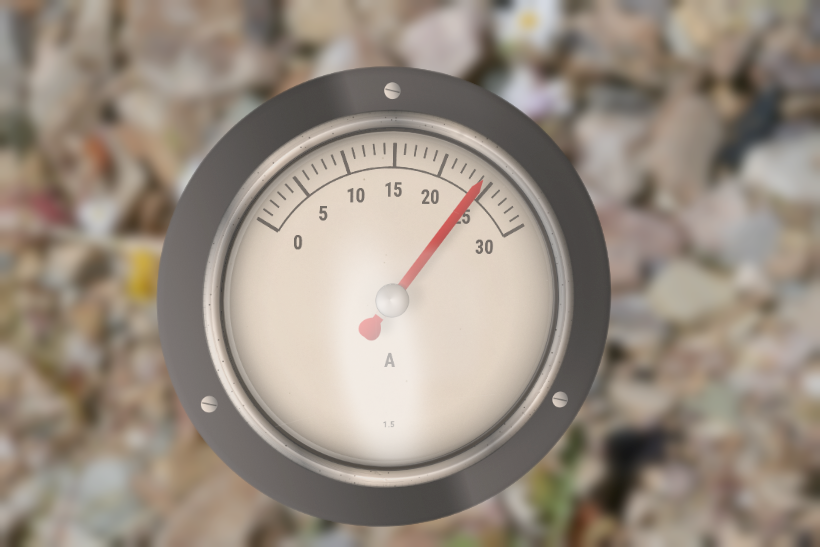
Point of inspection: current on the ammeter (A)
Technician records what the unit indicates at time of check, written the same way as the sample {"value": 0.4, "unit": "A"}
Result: {"value": 24, "unit": "A"}
